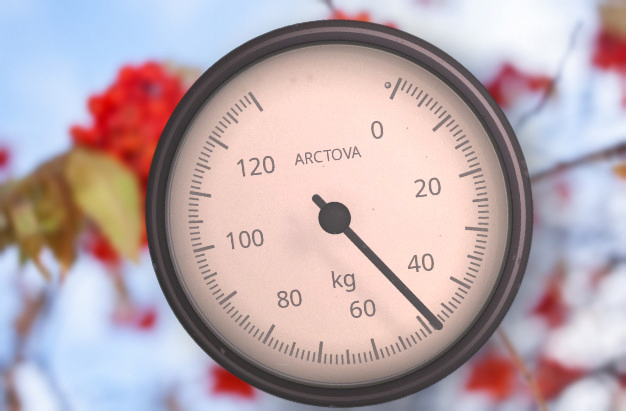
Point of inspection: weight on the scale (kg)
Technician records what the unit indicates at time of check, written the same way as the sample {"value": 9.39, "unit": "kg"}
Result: {"value": 48, "unit": "kg"}
